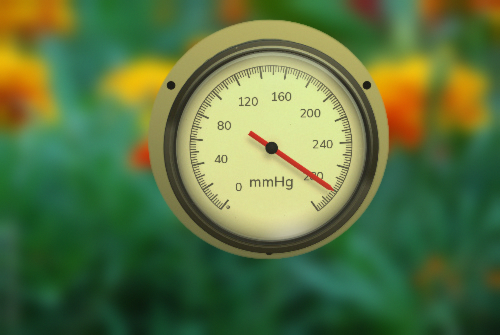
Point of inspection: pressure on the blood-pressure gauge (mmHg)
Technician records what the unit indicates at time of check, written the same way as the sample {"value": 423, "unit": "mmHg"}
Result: {"value": 280, "unit": "mmHg"}
